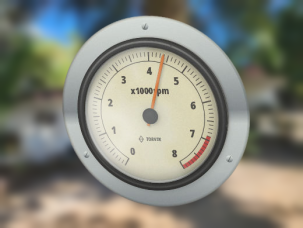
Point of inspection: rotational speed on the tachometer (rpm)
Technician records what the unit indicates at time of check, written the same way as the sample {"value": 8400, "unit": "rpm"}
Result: {"value": 4400, "unit": "rpm"}
